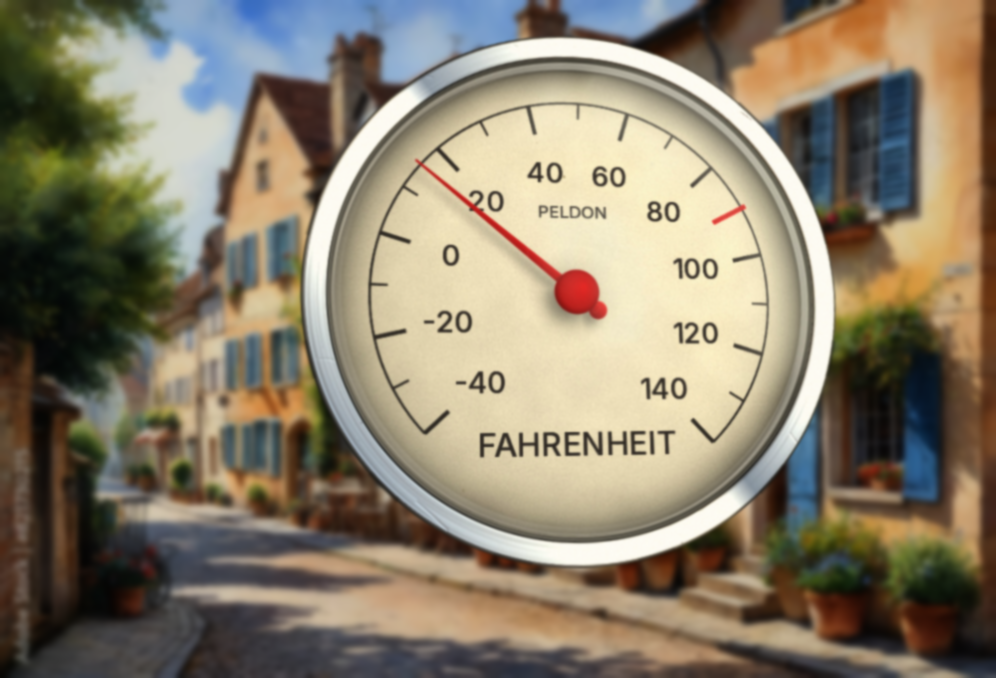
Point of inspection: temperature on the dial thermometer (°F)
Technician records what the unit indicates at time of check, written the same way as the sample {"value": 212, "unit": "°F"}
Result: {"value": 15, "unit": "°F"}
